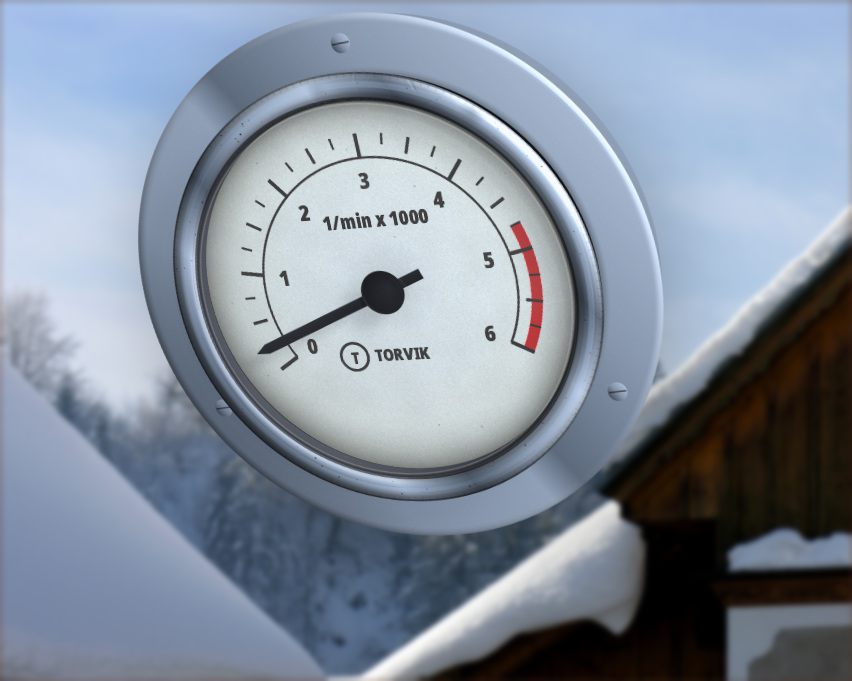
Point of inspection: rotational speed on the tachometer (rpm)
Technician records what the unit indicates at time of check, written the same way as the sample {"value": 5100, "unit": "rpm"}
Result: {"value": 250, "unit": "rpm"}
